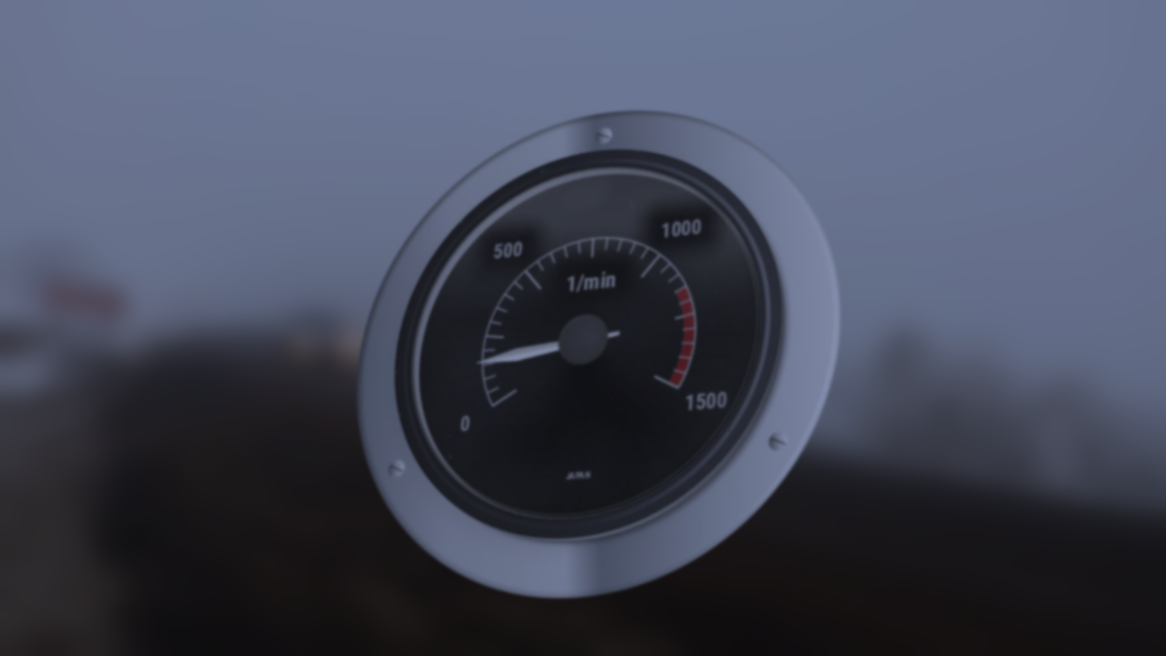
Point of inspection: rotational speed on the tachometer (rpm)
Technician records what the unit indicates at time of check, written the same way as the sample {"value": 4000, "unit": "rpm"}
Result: {"value": 150, "unit": "rpm"}
